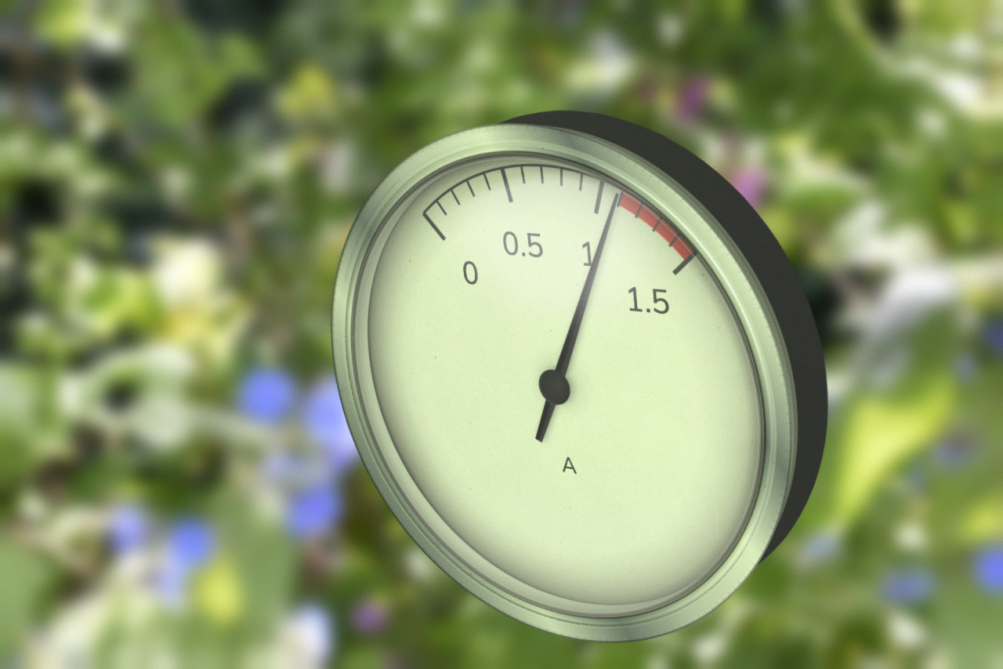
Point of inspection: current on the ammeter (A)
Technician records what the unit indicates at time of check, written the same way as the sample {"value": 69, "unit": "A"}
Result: {"value": 1.1, "unit": "A"}
